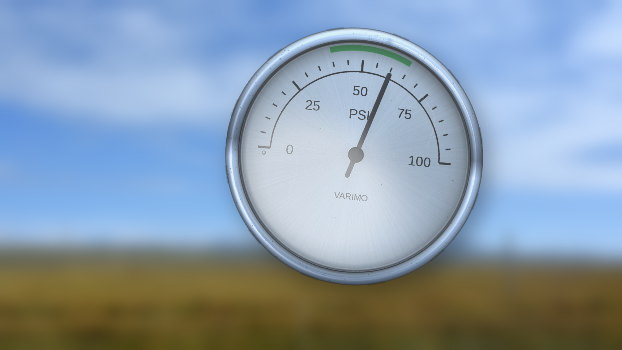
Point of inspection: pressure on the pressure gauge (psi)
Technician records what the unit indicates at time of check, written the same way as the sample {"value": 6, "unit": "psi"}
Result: {"value": 60, "unit": "psi"}
